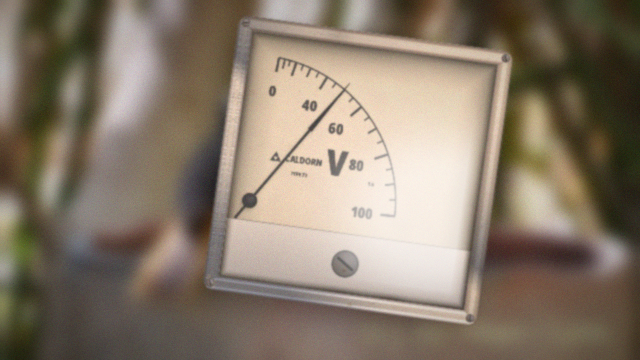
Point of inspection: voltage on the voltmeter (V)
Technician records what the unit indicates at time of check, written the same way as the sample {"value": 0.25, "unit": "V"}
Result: {"value": 50, "unit": "V"}
